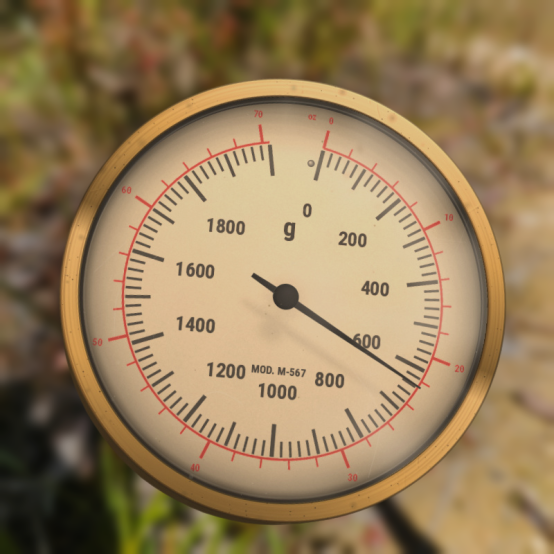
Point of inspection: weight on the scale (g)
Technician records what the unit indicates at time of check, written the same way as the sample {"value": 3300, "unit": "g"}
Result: {"value": 640, "unit": "g"}
